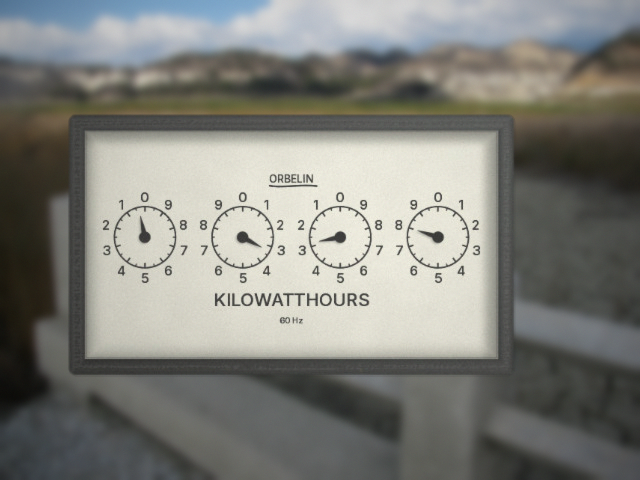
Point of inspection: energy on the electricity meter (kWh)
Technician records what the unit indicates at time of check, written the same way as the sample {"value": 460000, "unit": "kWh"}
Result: {"value": 328, "unit": "kWh"}
